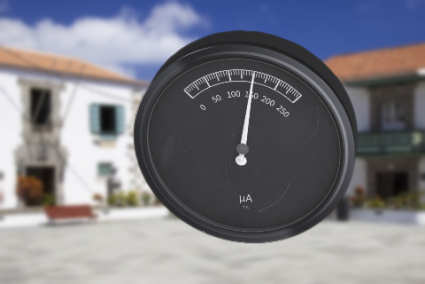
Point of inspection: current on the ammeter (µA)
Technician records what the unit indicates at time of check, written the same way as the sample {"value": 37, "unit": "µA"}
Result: {"value": 150, "unit": "µA"}
